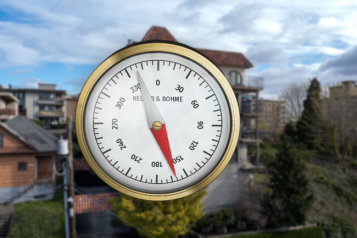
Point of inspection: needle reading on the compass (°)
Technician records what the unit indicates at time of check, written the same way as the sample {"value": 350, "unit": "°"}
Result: {"value": 160, "unit": "°"}
